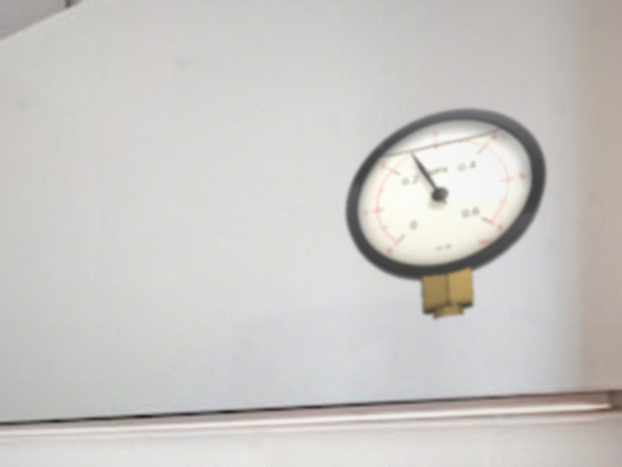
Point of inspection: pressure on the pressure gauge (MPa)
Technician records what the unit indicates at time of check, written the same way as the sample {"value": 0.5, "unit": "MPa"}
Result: {"value": 0.25, "unit": "MPa"}
